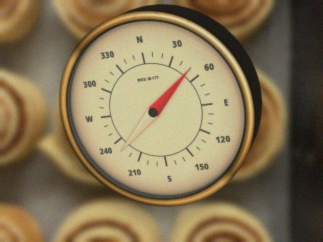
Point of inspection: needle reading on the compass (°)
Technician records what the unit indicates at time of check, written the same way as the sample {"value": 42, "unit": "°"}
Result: {"value": 50, "unit": "°"}
